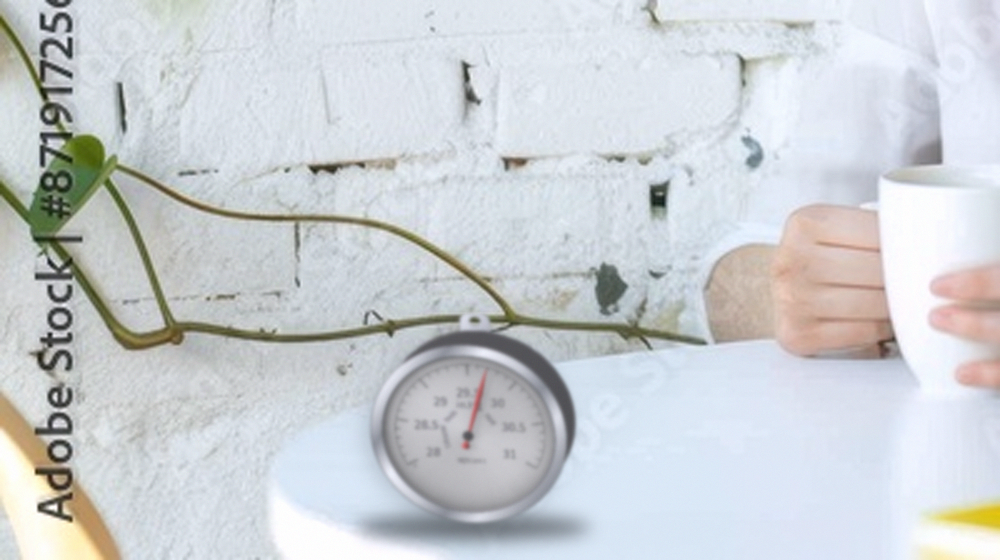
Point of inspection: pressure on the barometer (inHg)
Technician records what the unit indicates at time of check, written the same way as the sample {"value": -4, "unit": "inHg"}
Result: {"value": 29.7, "unit": "inHg"}
